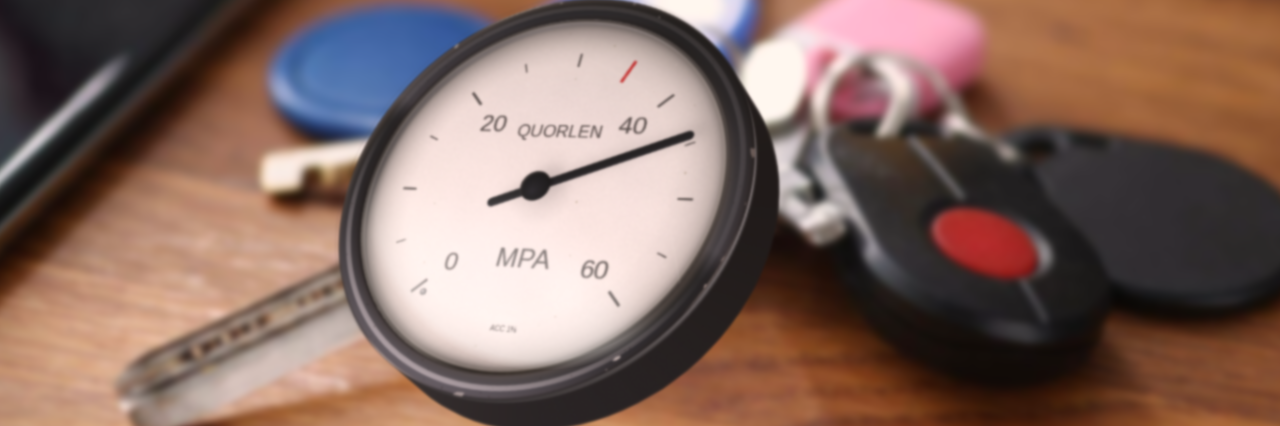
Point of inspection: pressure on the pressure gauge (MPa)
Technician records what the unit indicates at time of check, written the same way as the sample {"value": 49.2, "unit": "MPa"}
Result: {"value": 45, "unit": "MPa"}
